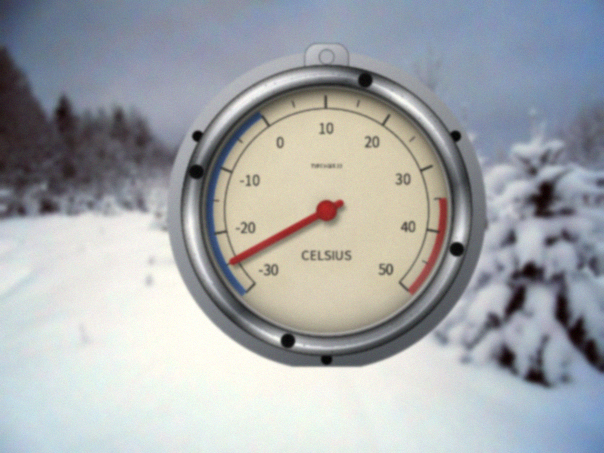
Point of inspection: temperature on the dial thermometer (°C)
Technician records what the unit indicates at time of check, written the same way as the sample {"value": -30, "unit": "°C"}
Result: {"value": -25, "unit": "°C"}
